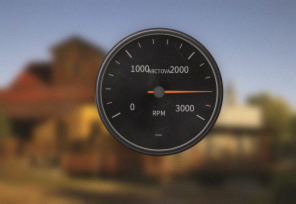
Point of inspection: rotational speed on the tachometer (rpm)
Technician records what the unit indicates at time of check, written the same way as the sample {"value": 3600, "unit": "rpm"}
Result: {"value": 2600, "unit": "rpm"}
